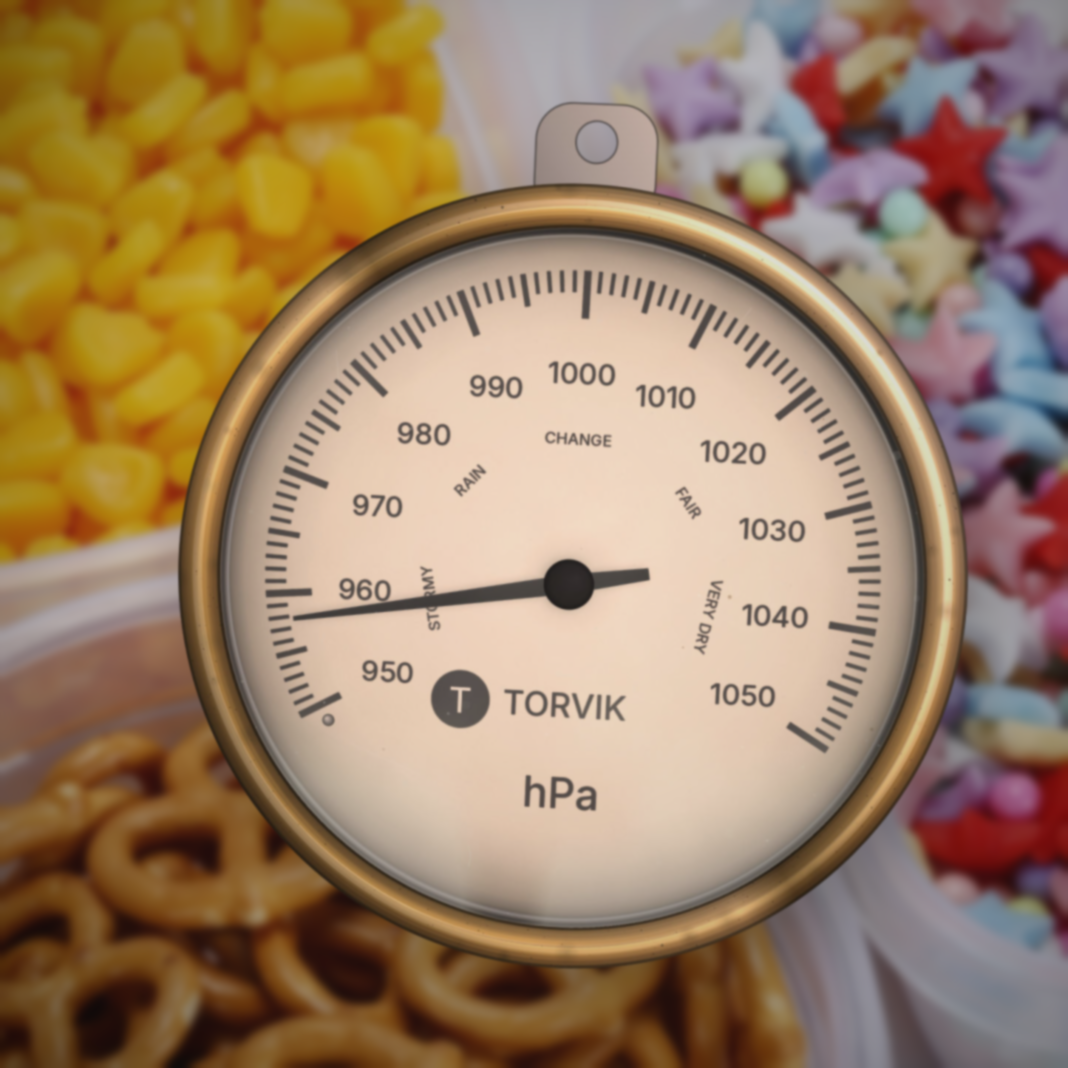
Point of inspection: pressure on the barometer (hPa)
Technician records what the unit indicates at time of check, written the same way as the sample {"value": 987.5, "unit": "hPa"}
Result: {"value": 958, "unit": "hPa"}
